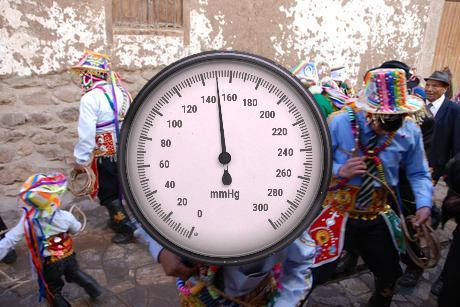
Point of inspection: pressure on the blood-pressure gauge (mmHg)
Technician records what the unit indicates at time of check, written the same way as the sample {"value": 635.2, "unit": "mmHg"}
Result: {"value": 150, "unit": "mmHg"}
